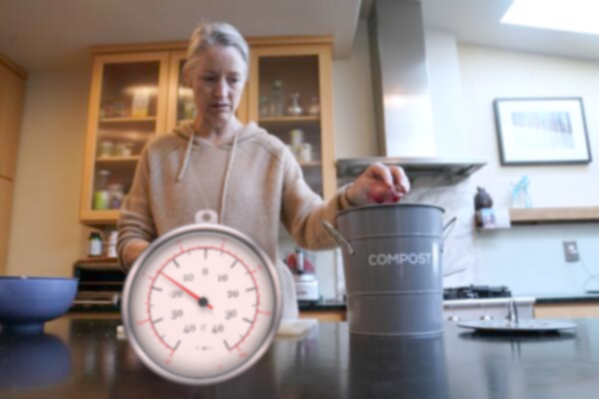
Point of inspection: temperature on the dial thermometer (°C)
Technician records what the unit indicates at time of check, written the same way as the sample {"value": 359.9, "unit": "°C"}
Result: {"value": -15, "unit": "°C"}
